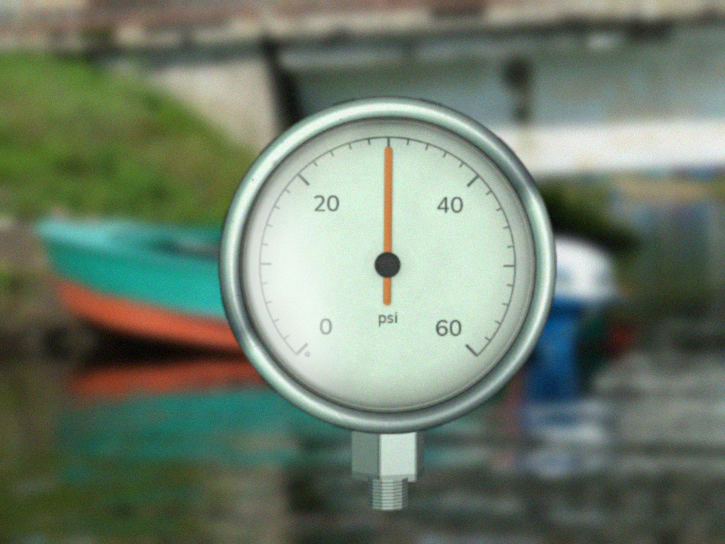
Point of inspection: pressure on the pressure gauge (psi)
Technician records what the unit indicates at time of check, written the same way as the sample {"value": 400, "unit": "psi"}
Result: {"value": 30, "unit": "psi"}
